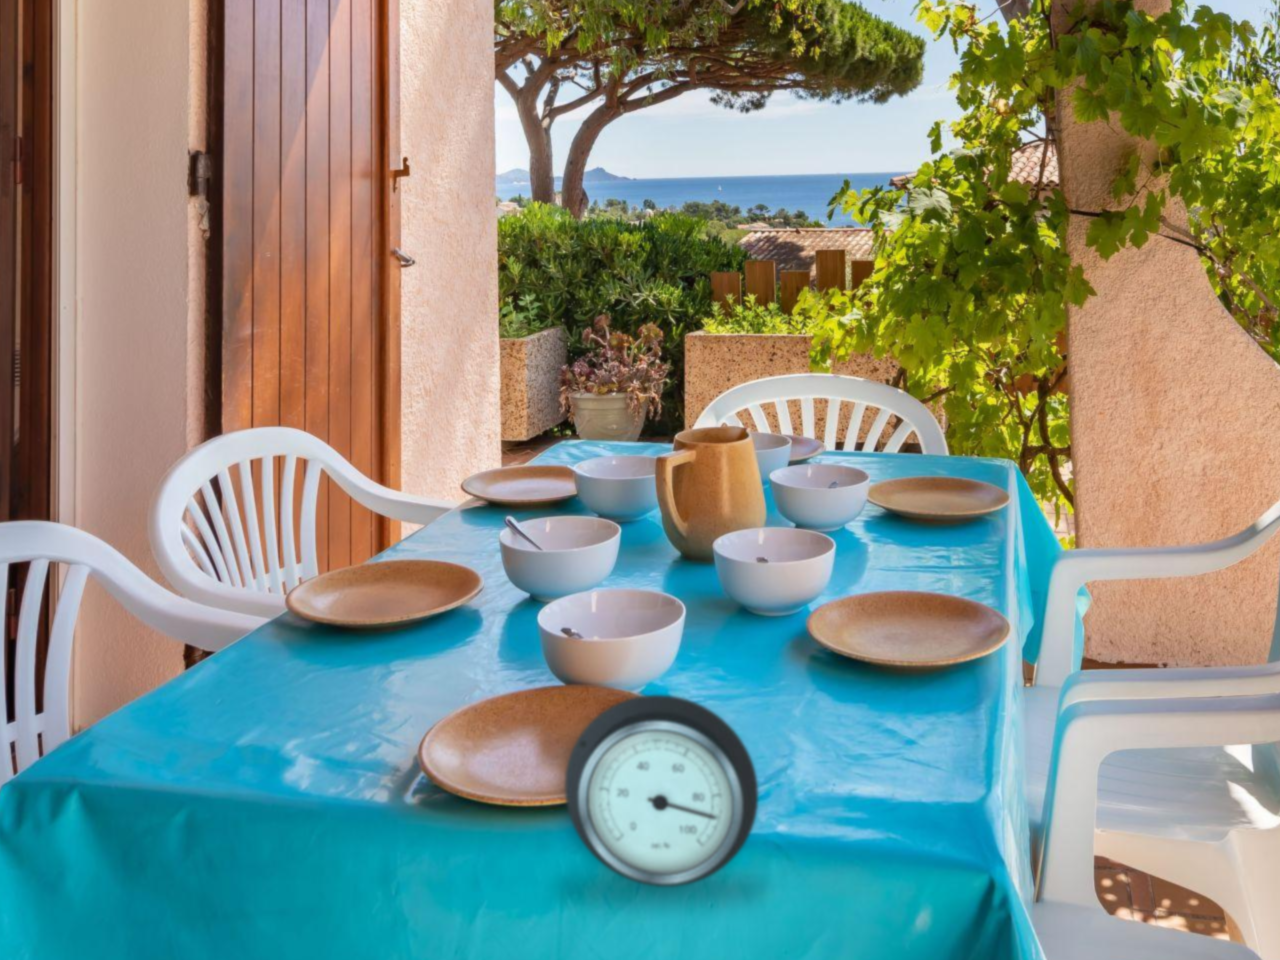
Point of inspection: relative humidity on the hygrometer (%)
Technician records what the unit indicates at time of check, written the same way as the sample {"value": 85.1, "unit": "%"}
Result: {"value": 88, "unit": "%"}
